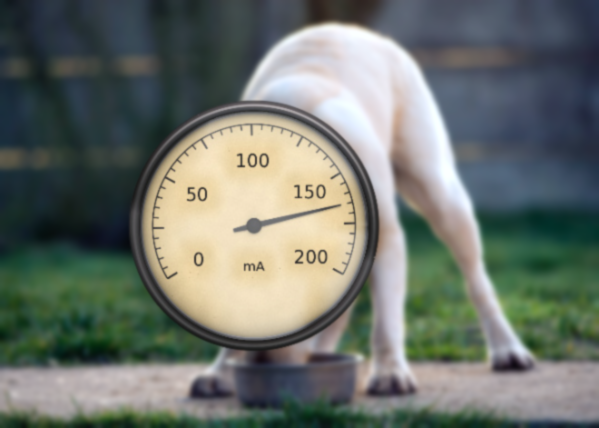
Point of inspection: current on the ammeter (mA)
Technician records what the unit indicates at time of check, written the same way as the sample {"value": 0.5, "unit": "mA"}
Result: {"value": 165, "unit": "mA"}
